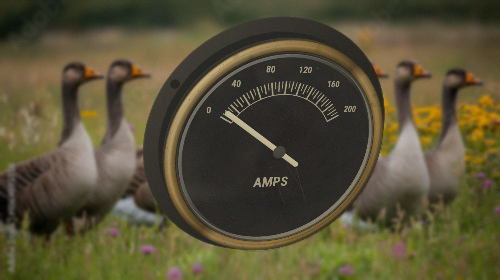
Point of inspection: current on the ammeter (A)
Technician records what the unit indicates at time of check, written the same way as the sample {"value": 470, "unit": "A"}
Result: {"value": 10, "unit": "A"}
